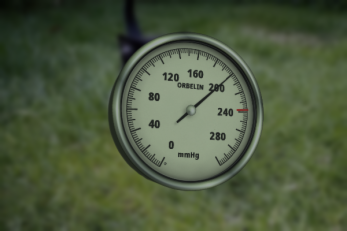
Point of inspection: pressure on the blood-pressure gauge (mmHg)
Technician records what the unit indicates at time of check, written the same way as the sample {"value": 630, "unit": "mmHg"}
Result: {"value": 200, "unit": "mmHg"}
